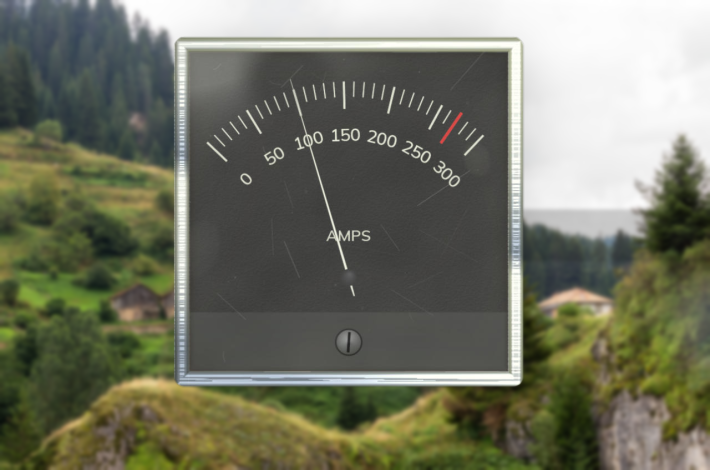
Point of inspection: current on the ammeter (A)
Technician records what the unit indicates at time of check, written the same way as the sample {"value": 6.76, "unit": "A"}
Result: {"value": 100, "unit": "A"}
